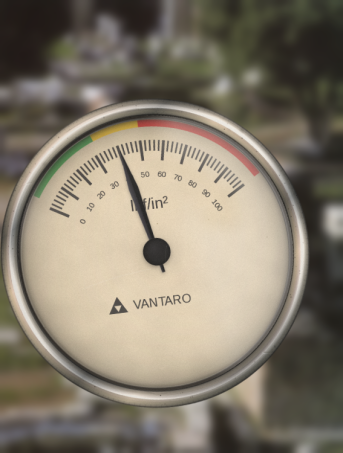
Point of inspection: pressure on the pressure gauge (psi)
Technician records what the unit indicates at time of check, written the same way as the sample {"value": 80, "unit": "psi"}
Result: {"value": 40, "unit": "psi"}
